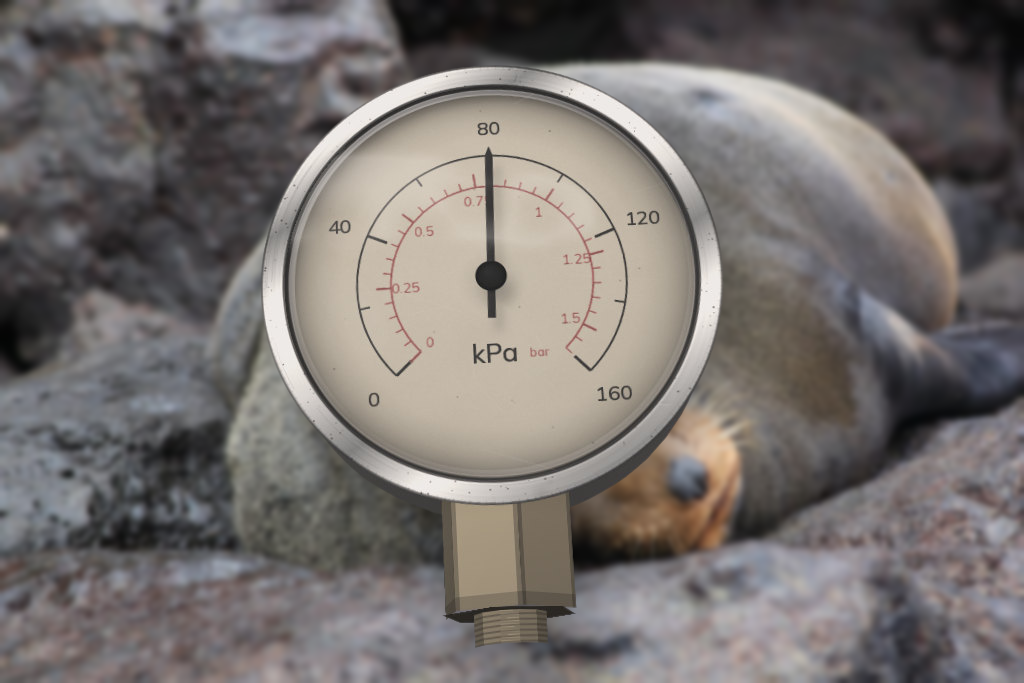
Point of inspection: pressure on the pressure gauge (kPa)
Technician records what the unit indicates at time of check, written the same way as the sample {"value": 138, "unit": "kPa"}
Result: {"value": 80, "unit": "kPa"}
